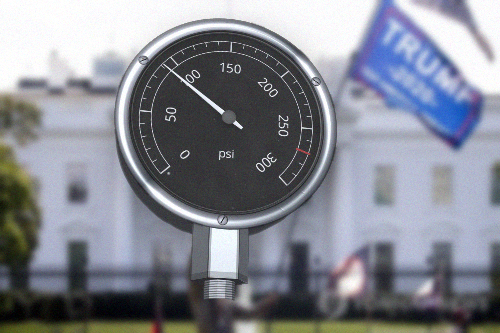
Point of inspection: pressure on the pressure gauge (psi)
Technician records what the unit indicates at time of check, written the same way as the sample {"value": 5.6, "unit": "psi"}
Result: {"value": 90, "unit": "psi"}
